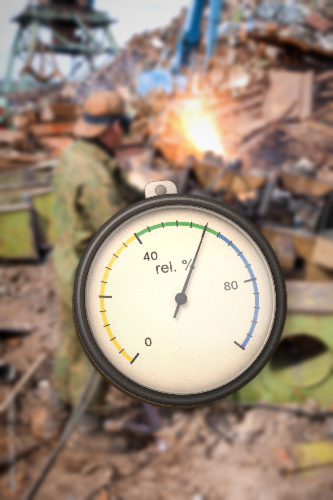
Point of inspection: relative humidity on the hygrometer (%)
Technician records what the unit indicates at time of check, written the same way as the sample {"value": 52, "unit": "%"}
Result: {"value": 60, "unit": "%"}
